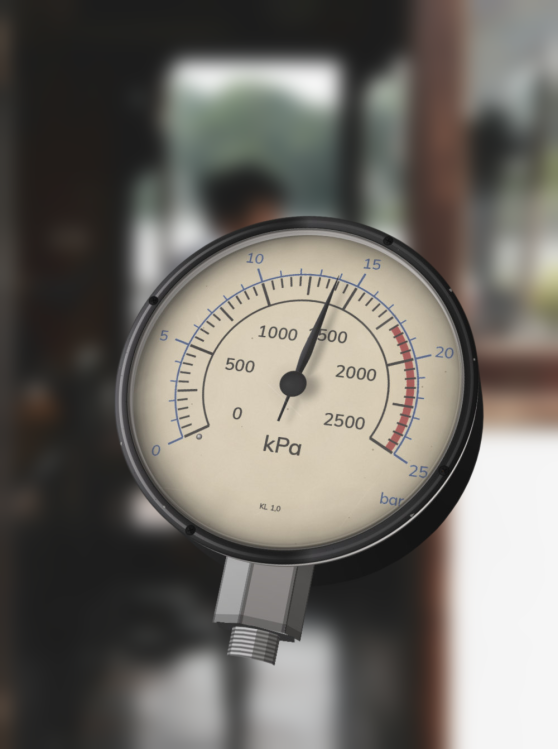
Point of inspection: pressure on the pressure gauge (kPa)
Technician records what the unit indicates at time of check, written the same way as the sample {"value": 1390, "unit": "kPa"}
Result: {"value": 1400, "unit": "kPa"}
